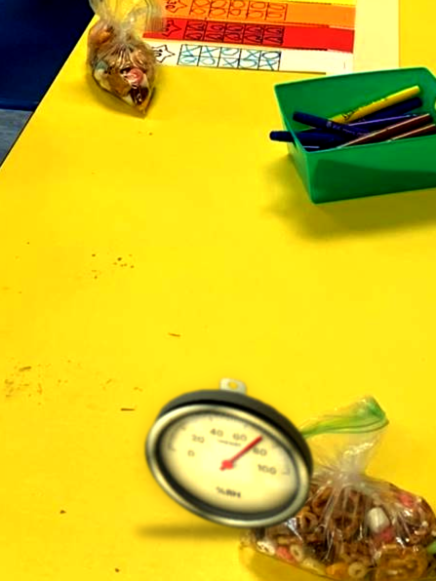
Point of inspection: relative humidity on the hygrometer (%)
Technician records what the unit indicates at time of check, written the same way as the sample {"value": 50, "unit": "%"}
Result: {"value": 70, "unit": "%"}
